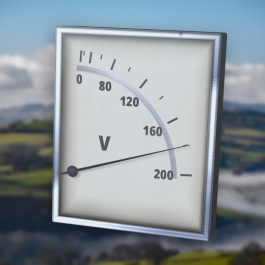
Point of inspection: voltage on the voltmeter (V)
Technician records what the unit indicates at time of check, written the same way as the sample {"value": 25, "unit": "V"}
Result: {"value": 180, "unit": "V"}
